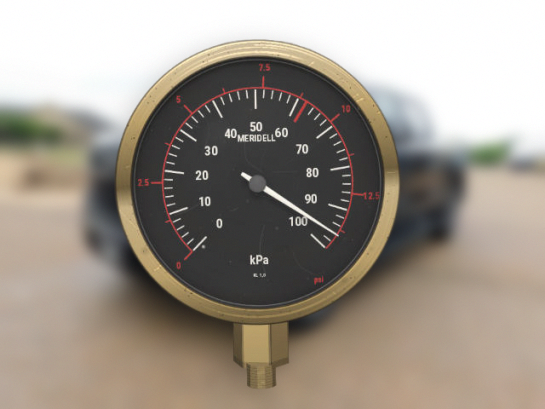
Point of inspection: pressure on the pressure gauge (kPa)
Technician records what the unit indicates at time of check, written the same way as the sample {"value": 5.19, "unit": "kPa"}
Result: {"value": 96, "unit": "kPa"}
